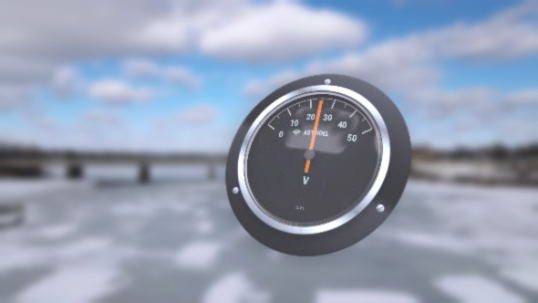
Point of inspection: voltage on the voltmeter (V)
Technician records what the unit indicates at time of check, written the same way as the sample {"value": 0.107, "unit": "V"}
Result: {"value": 25, "unit": "V"}
